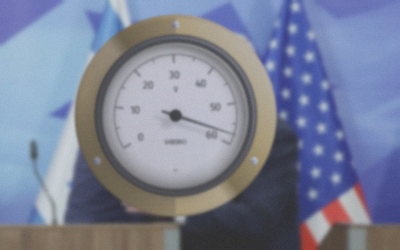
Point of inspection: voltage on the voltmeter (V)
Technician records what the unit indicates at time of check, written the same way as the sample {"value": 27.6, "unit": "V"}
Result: {"value": 57.5, "unit": "V"}
